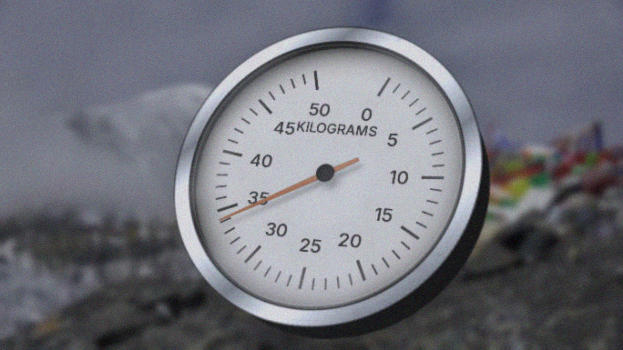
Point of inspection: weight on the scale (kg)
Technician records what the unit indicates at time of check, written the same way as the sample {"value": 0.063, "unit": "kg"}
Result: {"value": 34, "unit": "kg"}
